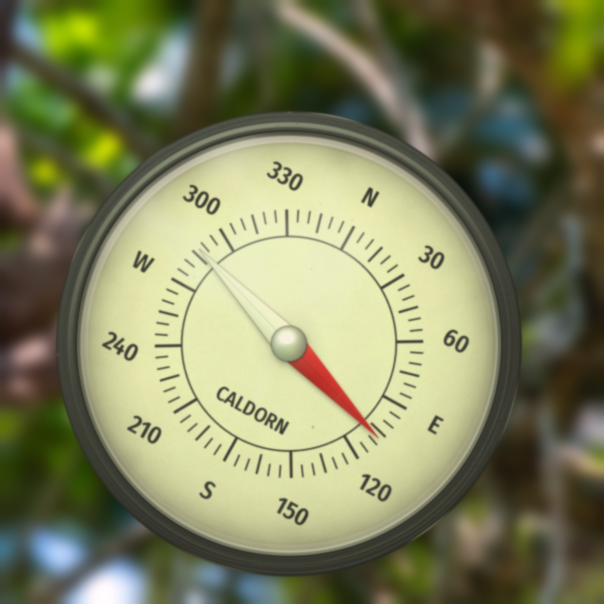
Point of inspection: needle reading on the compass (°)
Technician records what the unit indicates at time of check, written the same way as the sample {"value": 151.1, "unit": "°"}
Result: {"value": 107.5, "unit": "°"}
